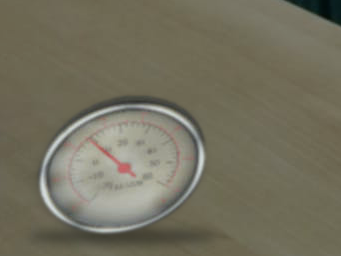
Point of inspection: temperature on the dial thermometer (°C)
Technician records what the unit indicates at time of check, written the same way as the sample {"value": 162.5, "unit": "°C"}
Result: {"value": 10, "unit": "°C"}
